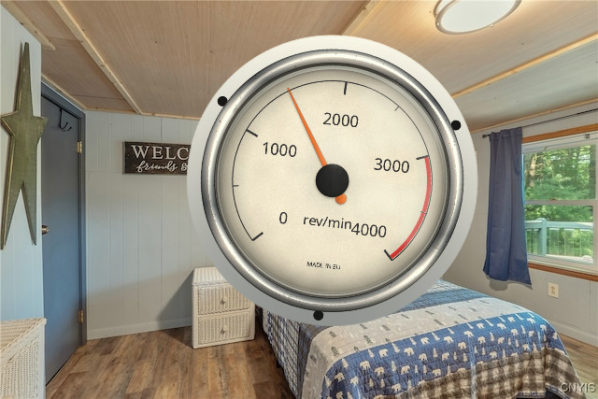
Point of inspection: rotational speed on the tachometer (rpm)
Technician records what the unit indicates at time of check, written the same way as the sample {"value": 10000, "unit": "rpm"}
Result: {"value": 1500, "unit": "rpm"}
